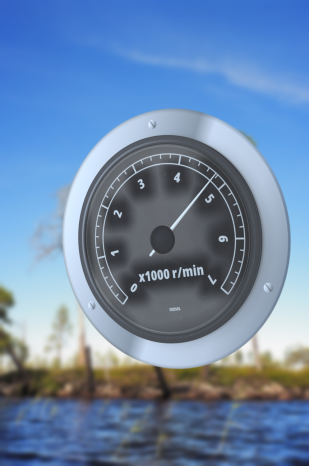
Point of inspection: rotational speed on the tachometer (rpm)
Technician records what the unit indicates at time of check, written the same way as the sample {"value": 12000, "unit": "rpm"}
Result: {"value": 4800, "unit": "rpm"}
